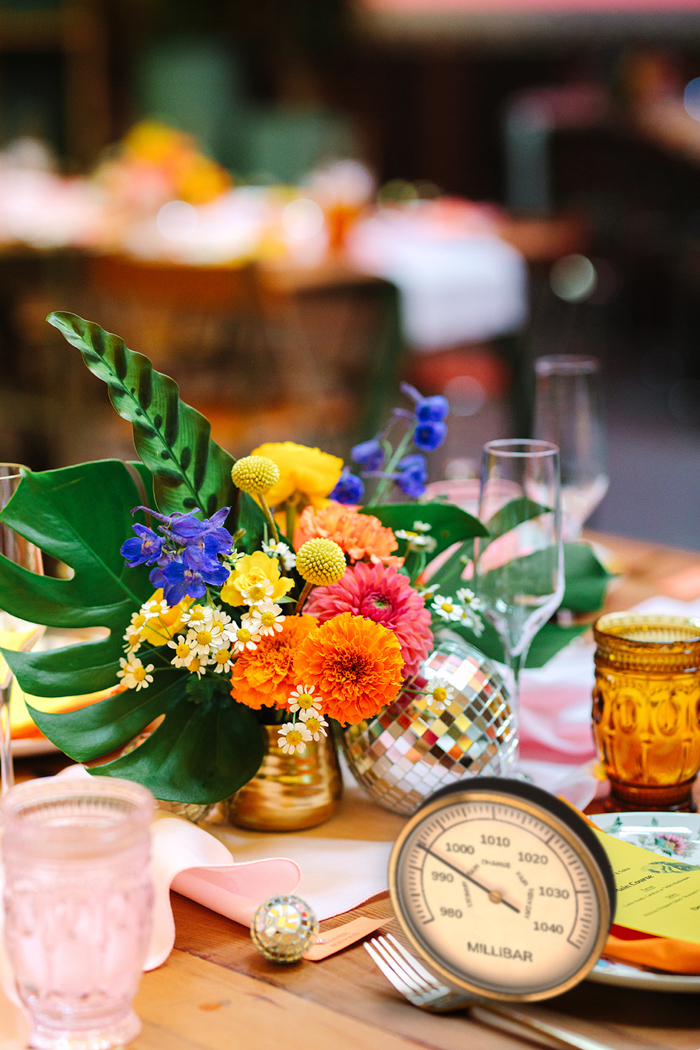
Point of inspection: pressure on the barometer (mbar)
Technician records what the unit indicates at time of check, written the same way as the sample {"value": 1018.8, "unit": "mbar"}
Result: {"value": 995, "unit": "mbar"}
